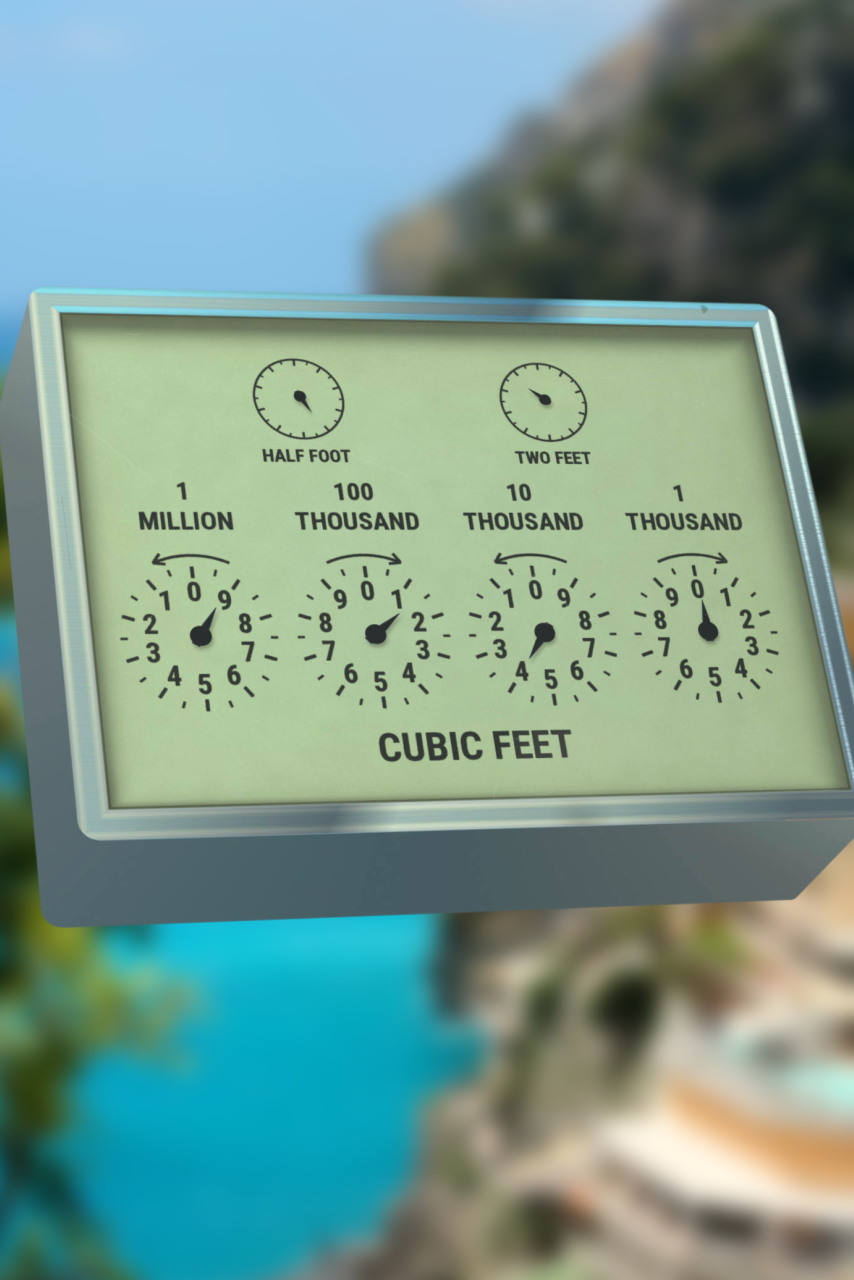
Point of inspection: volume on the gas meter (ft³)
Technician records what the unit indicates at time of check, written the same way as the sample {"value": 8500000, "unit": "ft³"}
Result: {"value": 914000, "unit": "ft³"}
